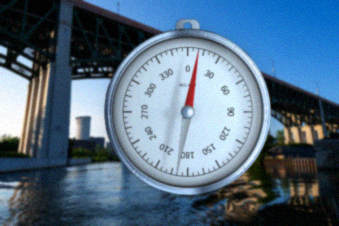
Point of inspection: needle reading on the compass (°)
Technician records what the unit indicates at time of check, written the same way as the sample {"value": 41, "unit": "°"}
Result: {"value": 10, "unit": "°"}
